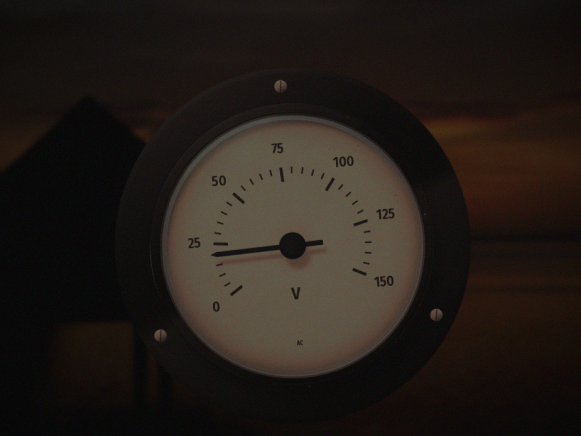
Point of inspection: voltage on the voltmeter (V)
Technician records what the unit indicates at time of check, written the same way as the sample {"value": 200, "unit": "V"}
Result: {"value": 20, "unit": "V"}
